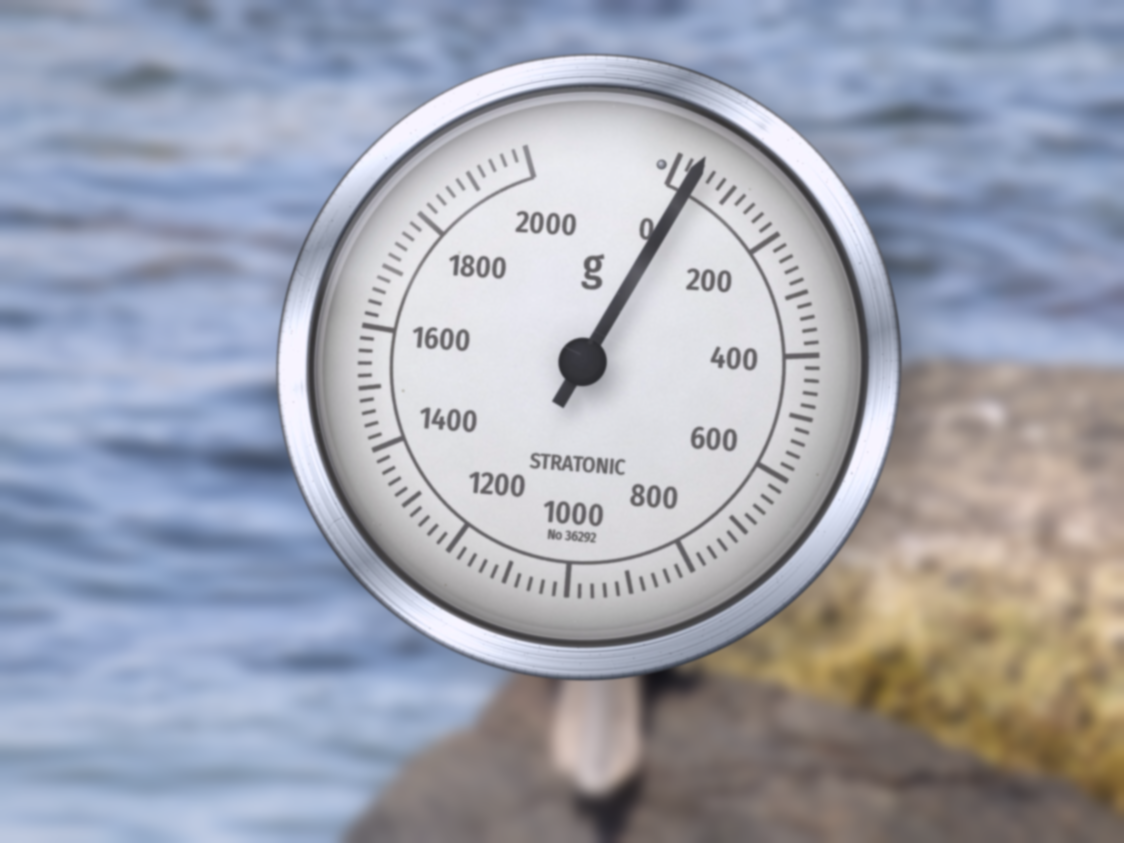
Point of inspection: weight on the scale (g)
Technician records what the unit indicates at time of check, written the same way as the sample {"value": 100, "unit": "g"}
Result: {"value": 40, "unit": "g"}
